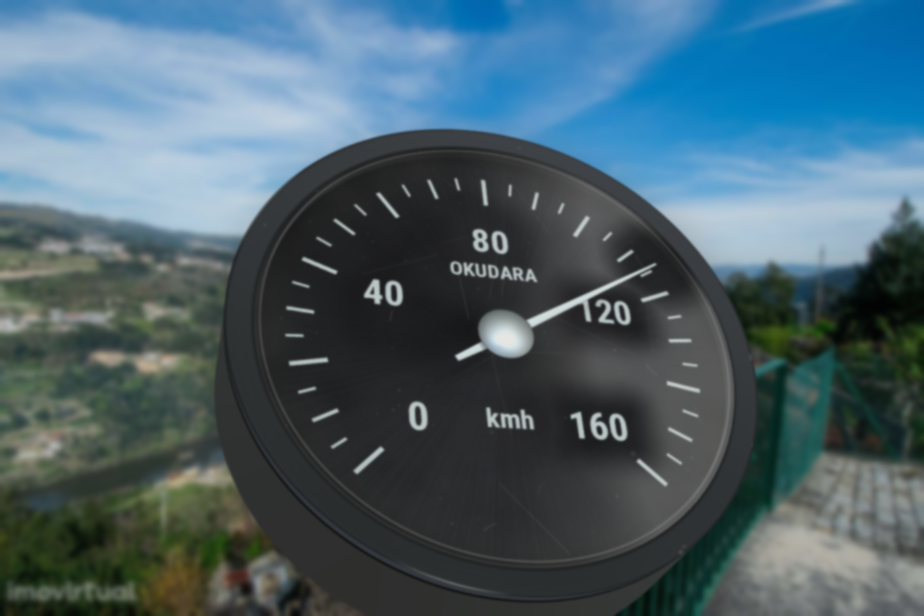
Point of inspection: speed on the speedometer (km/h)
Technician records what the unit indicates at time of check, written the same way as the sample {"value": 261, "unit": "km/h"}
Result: {"value": 115, "unit": "km/h"}
